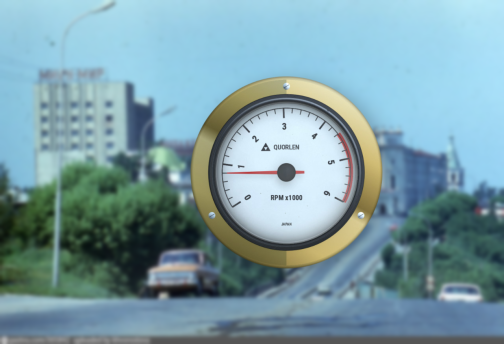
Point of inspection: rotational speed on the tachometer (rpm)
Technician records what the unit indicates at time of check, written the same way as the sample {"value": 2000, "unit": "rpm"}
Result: {"value": 800, "unit": "rpm"}
